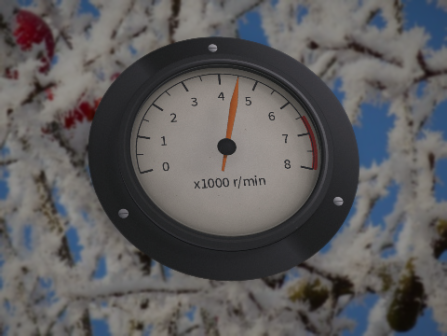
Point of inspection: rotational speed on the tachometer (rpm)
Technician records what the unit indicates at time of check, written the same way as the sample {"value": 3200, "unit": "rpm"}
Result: {"value": 4500, "unit": "rpm"}
